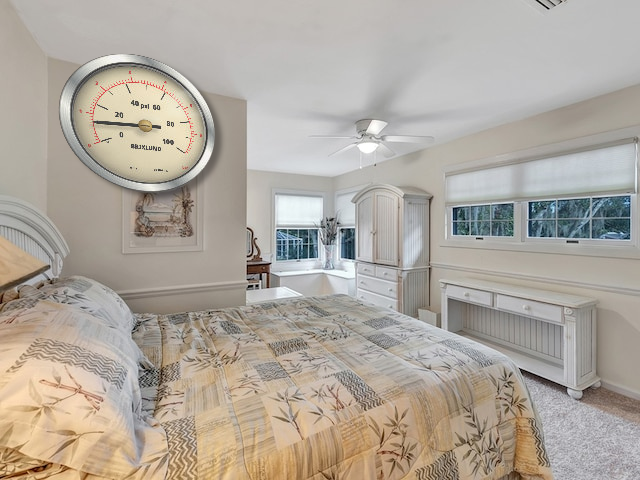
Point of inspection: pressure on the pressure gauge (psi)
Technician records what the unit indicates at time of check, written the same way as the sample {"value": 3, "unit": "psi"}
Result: {"value": 10, "unit": "psi"}
